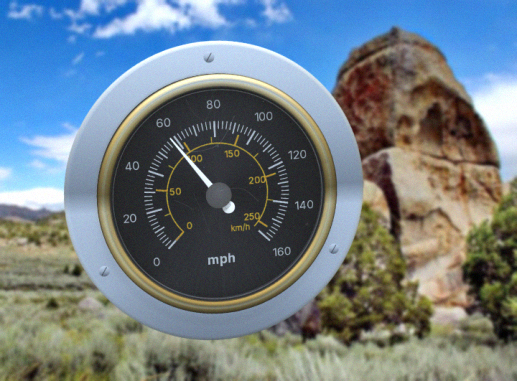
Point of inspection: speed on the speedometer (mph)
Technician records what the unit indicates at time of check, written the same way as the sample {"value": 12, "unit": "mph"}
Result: {"value": 58, "unit": "mph"}
